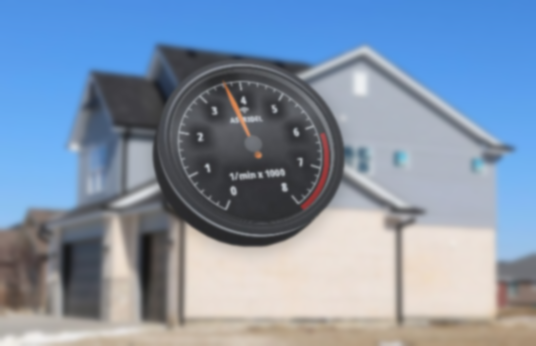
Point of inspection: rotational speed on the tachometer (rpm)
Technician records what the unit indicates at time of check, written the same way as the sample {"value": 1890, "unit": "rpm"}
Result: {"value": 3600, "unit": "rpm"}
